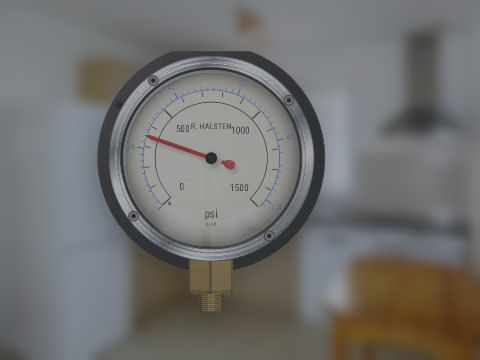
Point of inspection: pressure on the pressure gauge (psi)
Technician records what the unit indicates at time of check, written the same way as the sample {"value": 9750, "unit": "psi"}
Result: {"value": 350, "unit": "psi"}
